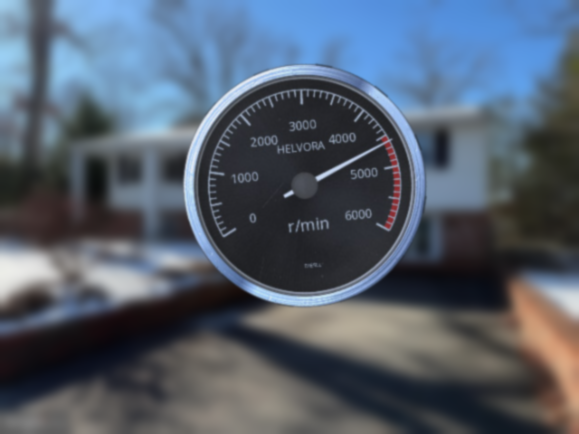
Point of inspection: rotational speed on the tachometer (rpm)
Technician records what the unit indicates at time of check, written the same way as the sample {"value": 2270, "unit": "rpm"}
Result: {"value": 4600, "unit": "rpm"}
